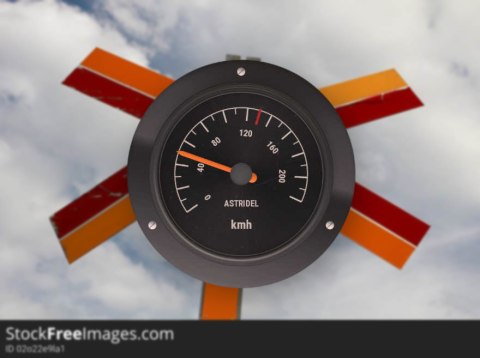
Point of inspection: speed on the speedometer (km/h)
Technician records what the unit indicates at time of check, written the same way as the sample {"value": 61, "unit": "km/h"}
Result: {"value": 50, "unit": "km/h"}
